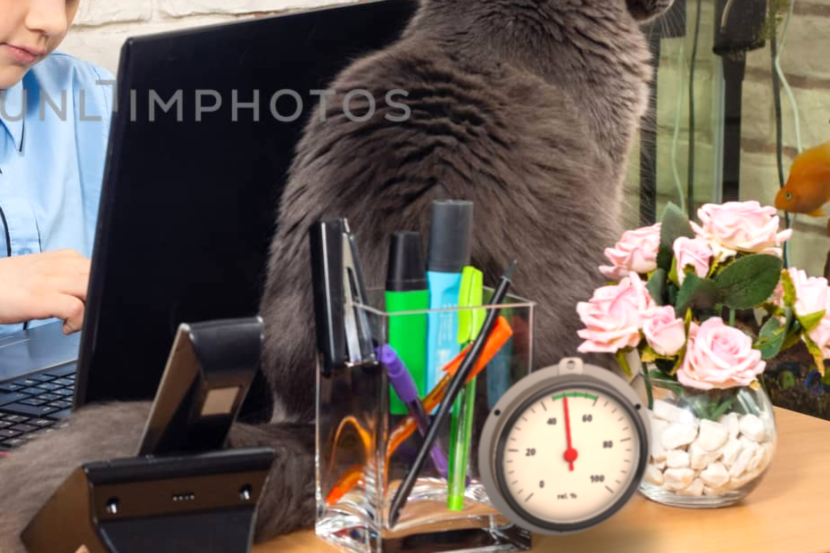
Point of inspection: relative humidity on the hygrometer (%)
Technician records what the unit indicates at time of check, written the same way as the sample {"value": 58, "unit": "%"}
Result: {"value": 48, "unit": "%"}
